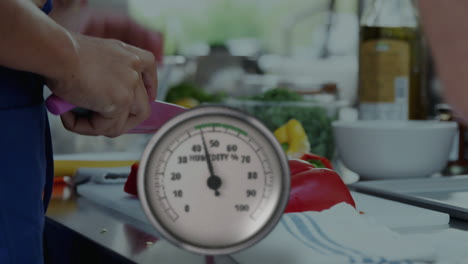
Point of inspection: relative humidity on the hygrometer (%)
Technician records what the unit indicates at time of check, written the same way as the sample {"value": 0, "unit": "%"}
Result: {"value": 45, "unit": "%"}
